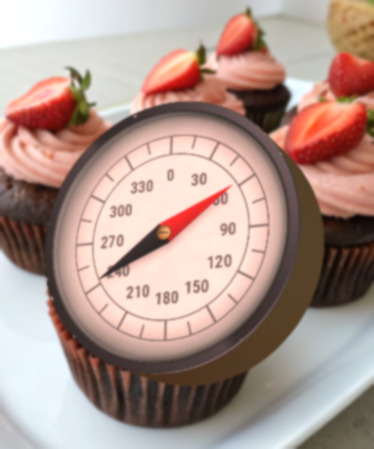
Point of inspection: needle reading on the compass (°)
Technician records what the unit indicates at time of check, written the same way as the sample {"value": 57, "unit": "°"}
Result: {"value": 60, "unit": "°"}
